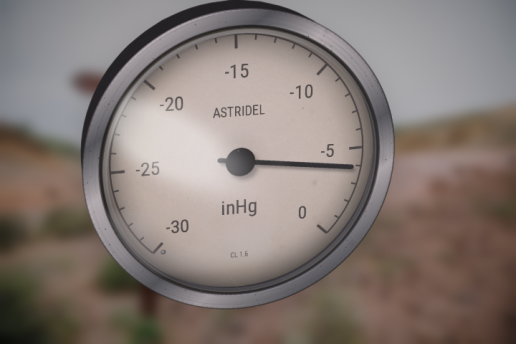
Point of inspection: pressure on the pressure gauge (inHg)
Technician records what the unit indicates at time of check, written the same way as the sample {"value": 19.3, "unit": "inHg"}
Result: {"value": -4, "unit": "inHg"}
